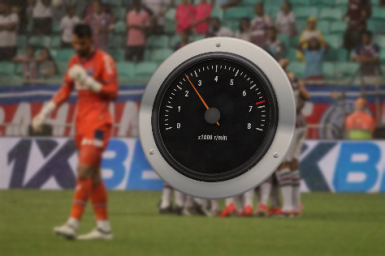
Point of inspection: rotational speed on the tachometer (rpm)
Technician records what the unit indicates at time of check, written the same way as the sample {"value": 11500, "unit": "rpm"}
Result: {"value": 2600, "unit": "rpm"}
